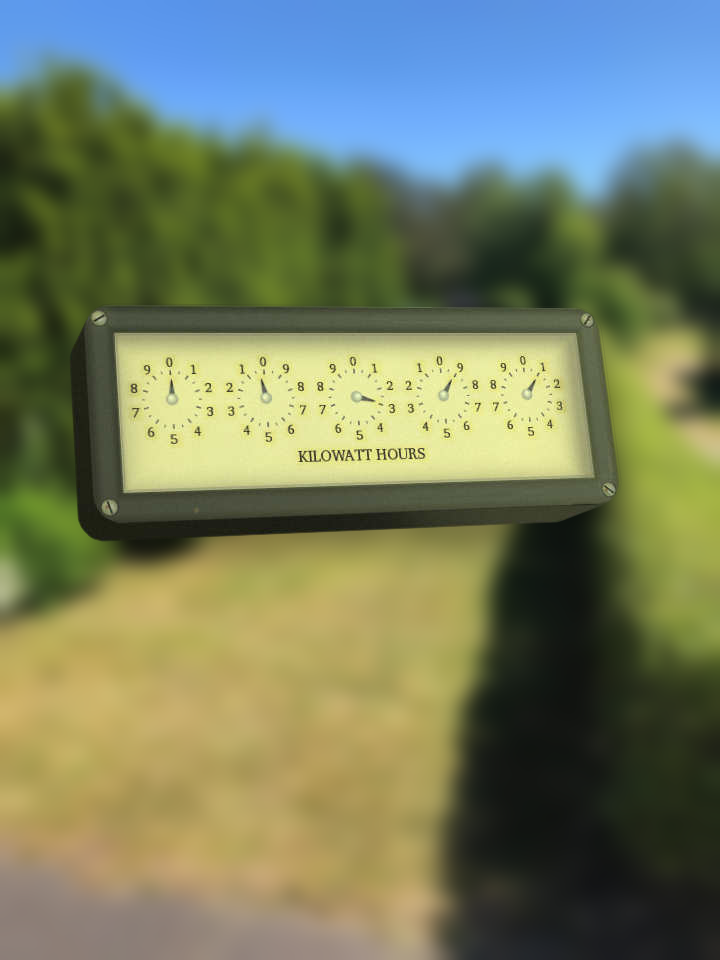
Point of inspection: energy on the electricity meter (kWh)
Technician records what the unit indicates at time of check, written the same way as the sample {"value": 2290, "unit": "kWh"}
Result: {"value": 291, "unit": "kWh"}
